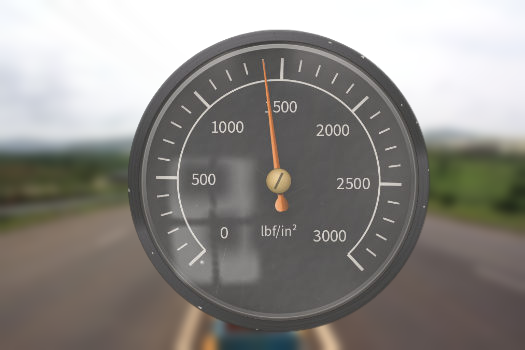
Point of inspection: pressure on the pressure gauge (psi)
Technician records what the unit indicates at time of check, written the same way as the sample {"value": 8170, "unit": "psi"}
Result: {"value": 1400, "unit": "psi"}
